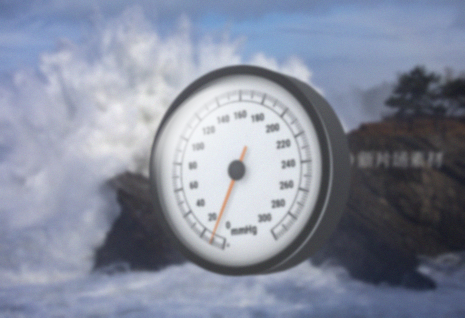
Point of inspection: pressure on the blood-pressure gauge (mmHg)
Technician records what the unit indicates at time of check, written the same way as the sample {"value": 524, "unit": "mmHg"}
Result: {"value": 10, "unit": "mmHg"}
